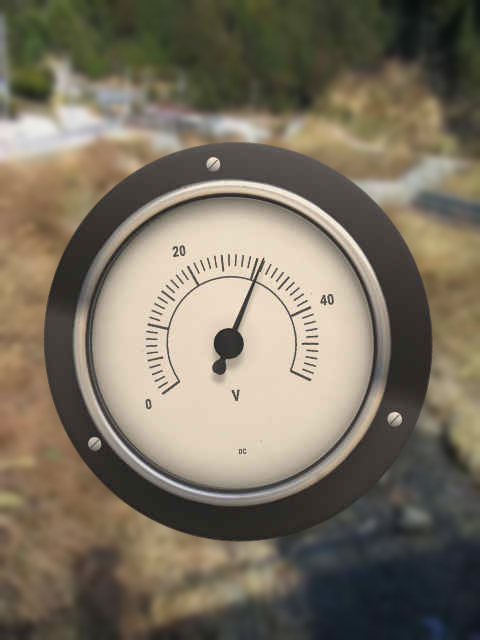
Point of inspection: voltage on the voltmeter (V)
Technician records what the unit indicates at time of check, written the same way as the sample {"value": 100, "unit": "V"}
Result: {"value": 31, "unit": "V"}
